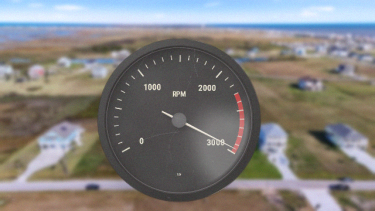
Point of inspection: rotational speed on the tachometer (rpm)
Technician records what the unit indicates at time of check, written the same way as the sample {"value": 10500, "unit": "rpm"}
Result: {"value": 2950, "unit": "rpm"}
